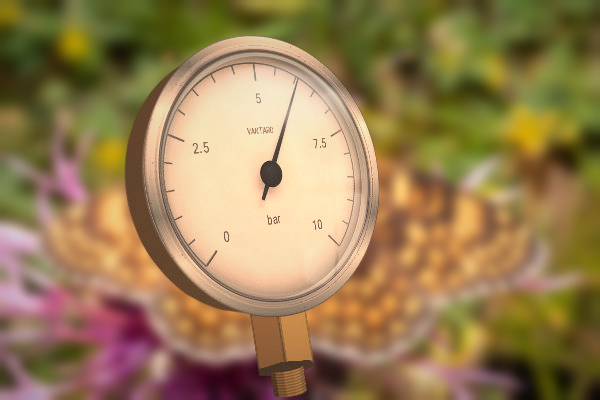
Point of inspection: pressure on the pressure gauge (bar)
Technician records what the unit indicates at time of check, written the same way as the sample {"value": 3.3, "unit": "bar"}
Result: {"value": 6, "unit": "bar"}
